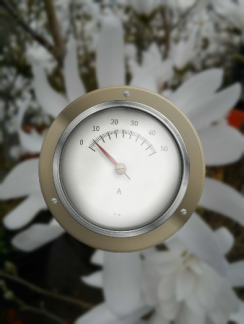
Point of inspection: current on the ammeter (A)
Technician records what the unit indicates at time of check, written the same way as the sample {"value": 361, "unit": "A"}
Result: {"value": 5, "unit": "A"}
